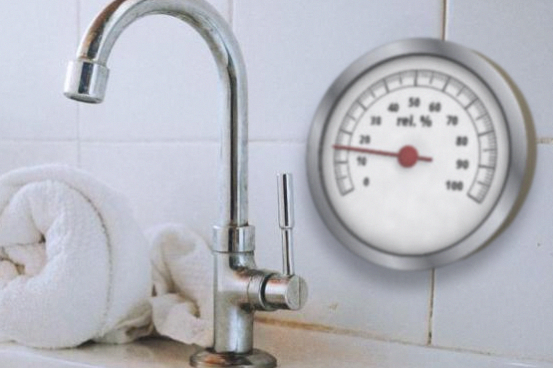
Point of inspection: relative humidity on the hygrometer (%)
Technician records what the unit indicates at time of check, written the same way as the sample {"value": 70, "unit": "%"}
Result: {"value": 15, "unit": "%"}
